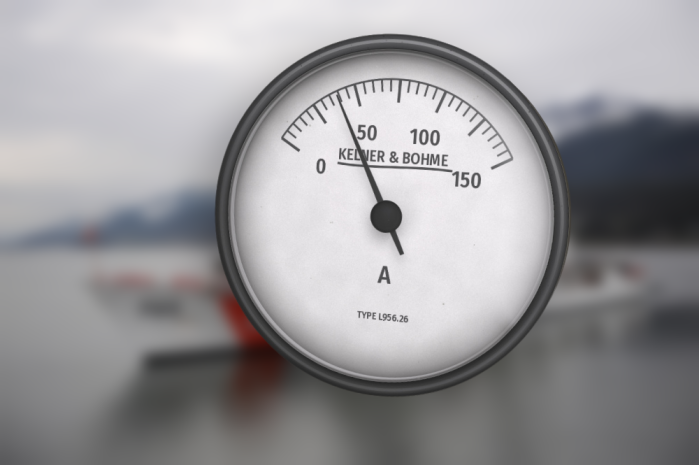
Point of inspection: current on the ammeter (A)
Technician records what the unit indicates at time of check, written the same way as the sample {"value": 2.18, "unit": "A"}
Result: {"value": 40, "unit": "A"}
